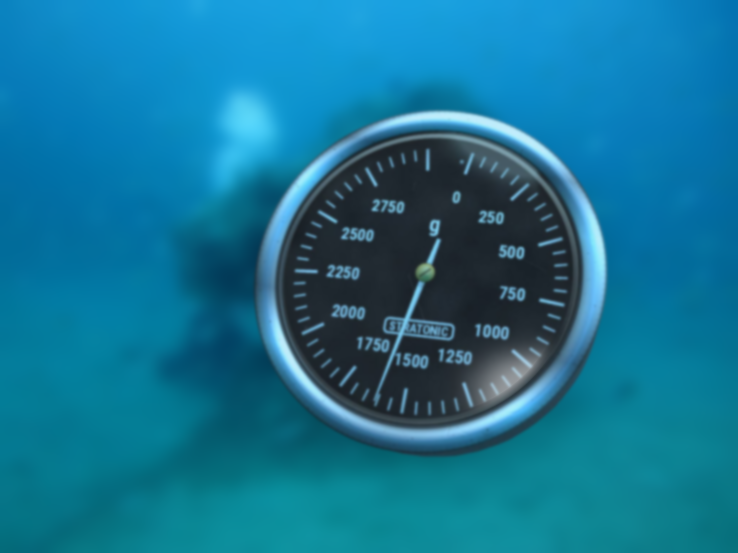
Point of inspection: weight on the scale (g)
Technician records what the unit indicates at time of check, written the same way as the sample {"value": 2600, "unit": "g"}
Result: {"value": 1600, "unit": "g"}
